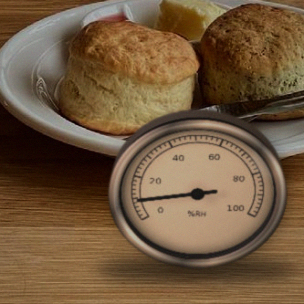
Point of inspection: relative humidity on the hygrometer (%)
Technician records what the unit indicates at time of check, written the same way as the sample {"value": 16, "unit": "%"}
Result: {"value": 10, "unit": "%"}
